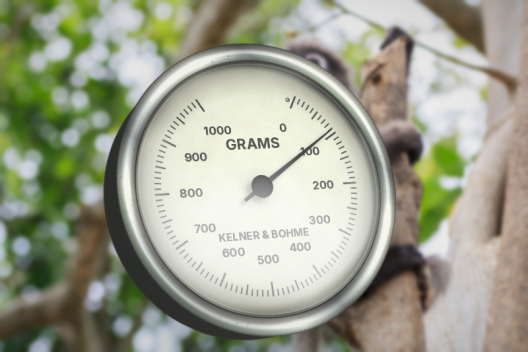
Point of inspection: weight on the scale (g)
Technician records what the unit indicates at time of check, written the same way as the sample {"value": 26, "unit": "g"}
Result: {"value": 90, "unit": "g"}
